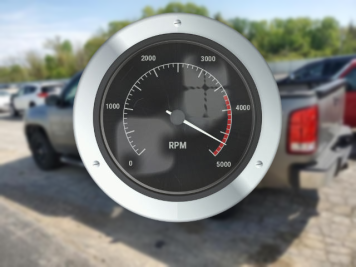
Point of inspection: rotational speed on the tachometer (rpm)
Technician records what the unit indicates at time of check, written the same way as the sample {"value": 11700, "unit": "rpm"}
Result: {"value": 4700, "unit": "rpm"}
